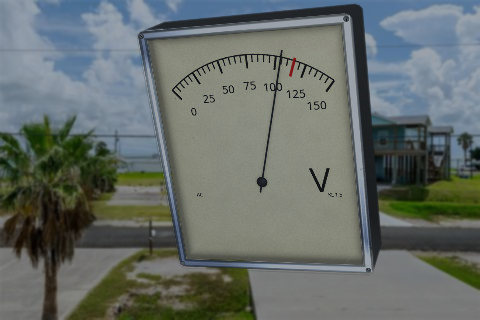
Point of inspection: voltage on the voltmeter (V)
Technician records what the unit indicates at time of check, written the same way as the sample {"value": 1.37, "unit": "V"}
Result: {"value": 105, "unit": "V"}
